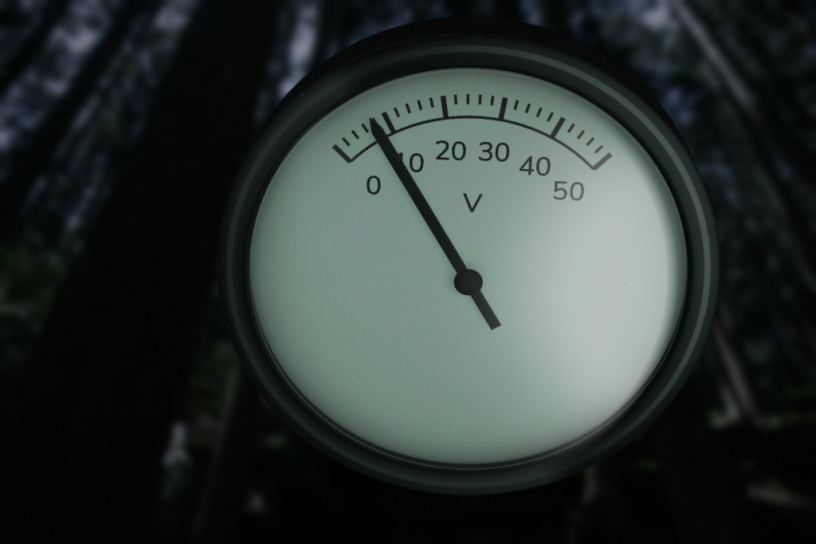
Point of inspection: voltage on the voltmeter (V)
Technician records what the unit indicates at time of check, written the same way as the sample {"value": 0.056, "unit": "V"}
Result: {"value": 8, "unit": "V"}
